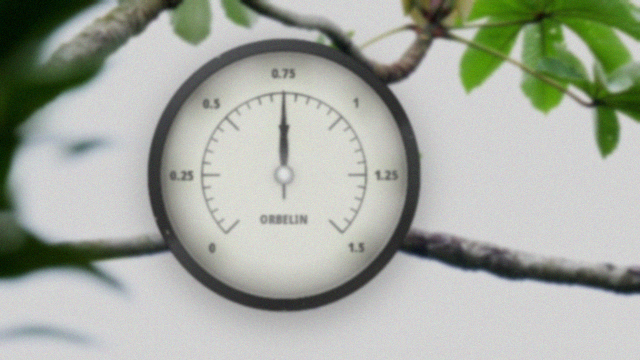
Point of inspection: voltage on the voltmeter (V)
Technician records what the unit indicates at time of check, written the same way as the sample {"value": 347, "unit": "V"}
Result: {"value": 0.75, "unit": "V"}
